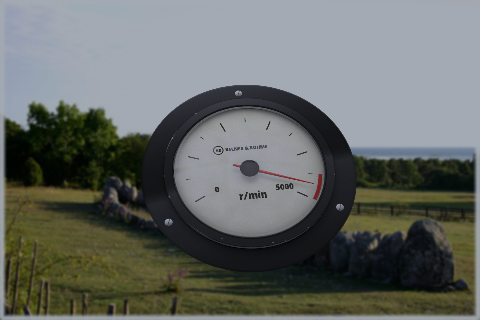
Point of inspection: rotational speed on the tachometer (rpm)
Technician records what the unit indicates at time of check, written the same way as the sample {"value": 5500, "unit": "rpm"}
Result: {"value": 4750, "unit": "rpm"}
